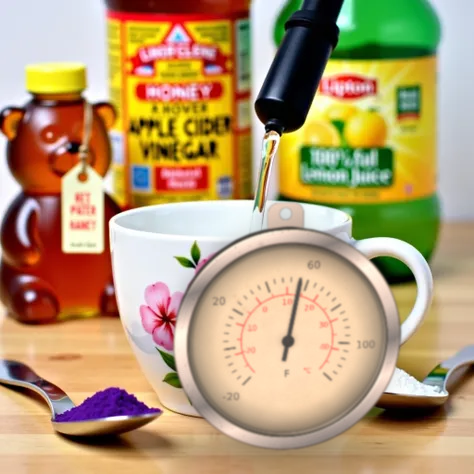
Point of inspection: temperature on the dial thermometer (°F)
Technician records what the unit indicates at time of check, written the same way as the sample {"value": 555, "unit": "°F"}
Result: {"value": 56, "unit": "°F"}
